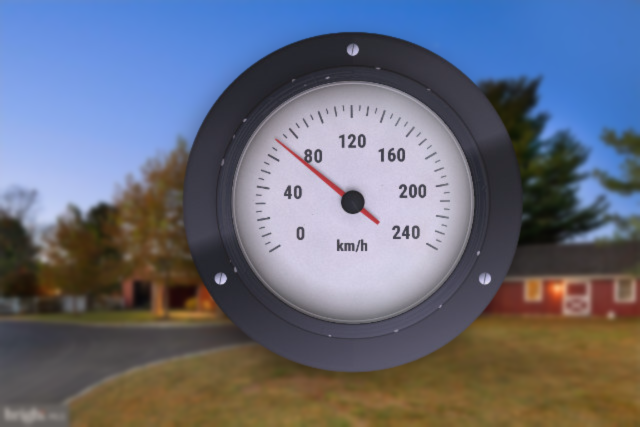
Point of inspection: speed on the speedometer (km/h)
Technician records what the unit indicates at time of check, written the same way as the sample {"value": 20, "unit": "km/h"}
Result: {"value": 70, "unit": "km/h"}
